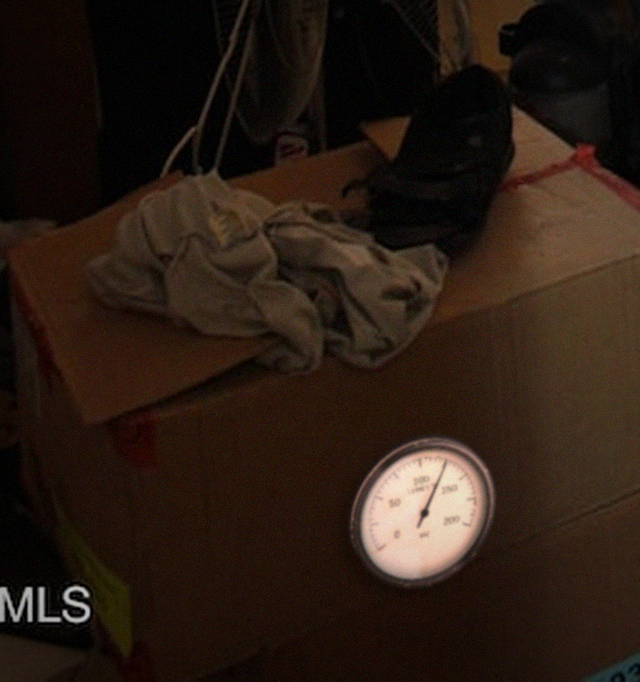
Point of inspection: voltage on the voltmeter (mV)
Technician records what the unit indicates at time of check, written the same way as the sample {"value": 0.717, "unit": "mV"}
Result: {"value": 125, "unit": "mV"}
